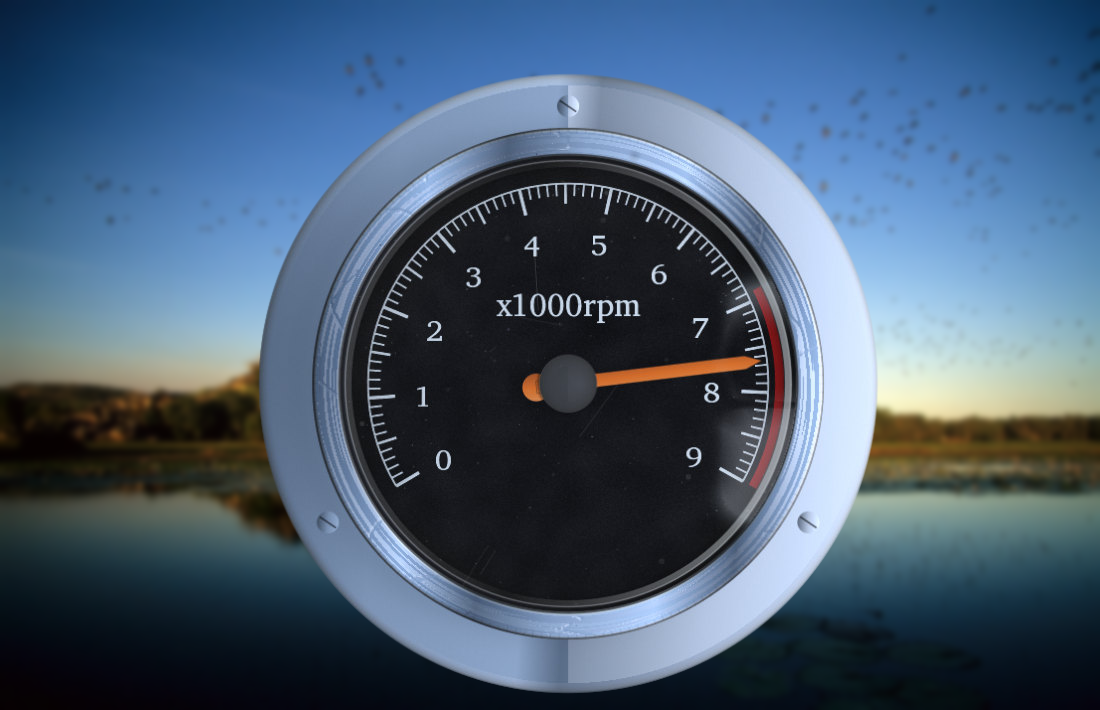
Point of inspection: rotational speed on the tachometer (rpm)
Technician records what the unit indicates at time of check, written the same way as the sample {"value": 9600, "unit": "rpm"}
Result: {"value": 7650, "unit": "rpm"}
